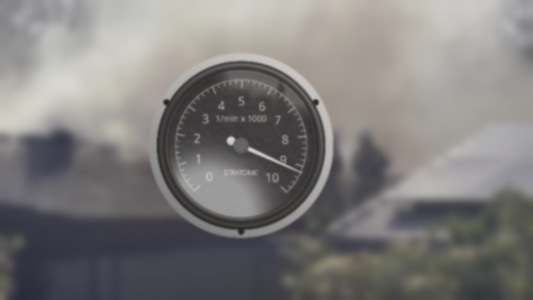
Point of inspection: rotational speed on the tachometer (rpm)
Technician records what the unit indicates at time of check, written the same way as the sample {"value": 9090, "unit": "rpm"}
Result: {"value": 9200, "unit": "rpm"}
